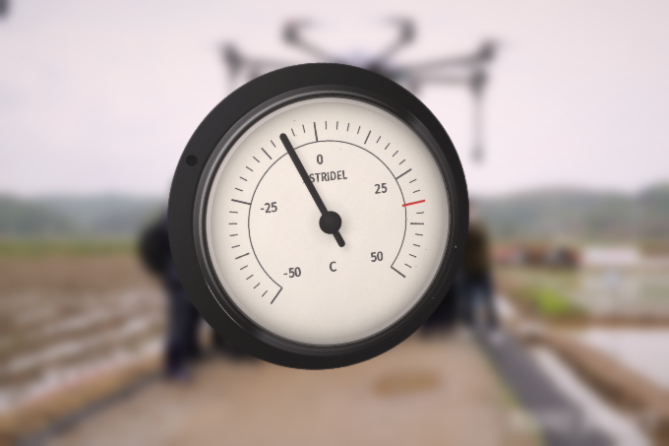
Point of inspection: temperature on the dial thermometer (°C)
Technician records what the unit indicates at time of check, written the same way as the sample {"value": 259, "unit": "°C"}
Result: {"value": -7.5, "unit": "°C"}
